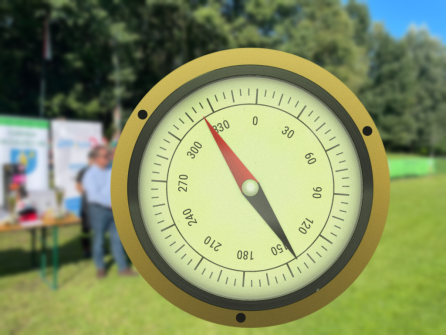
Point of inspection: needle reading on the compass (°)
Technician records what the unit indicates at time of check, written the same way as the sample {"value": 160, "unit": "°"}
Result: {"value": 322.5, "unit": "°"}
